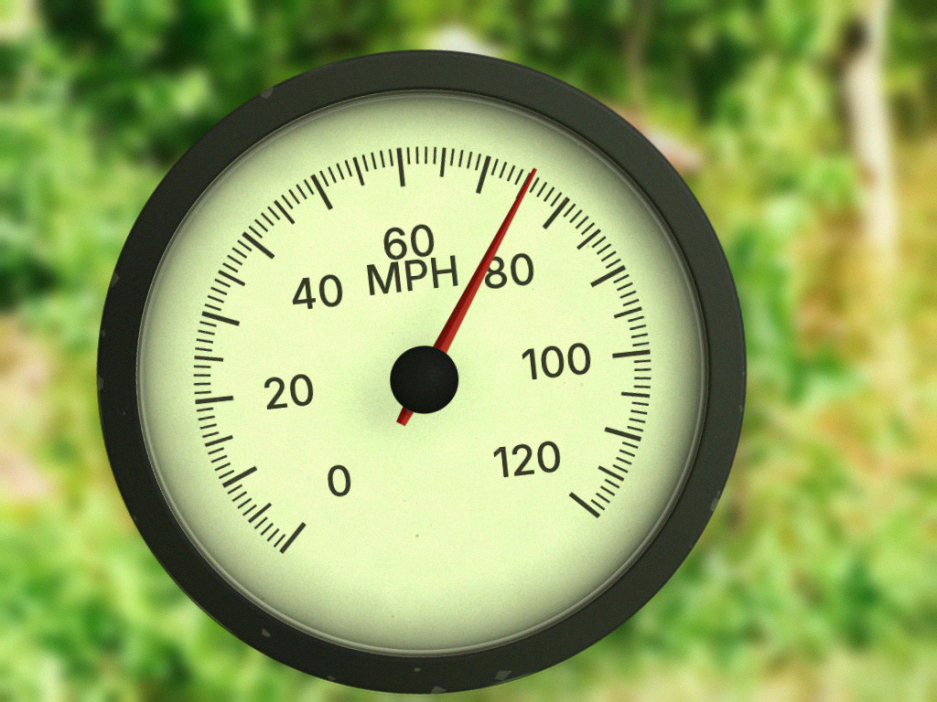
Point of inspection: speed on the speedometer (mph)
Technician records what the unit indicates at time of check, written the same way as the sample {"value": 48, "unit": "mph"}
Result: {"value": 75, "unit": "mph"}
